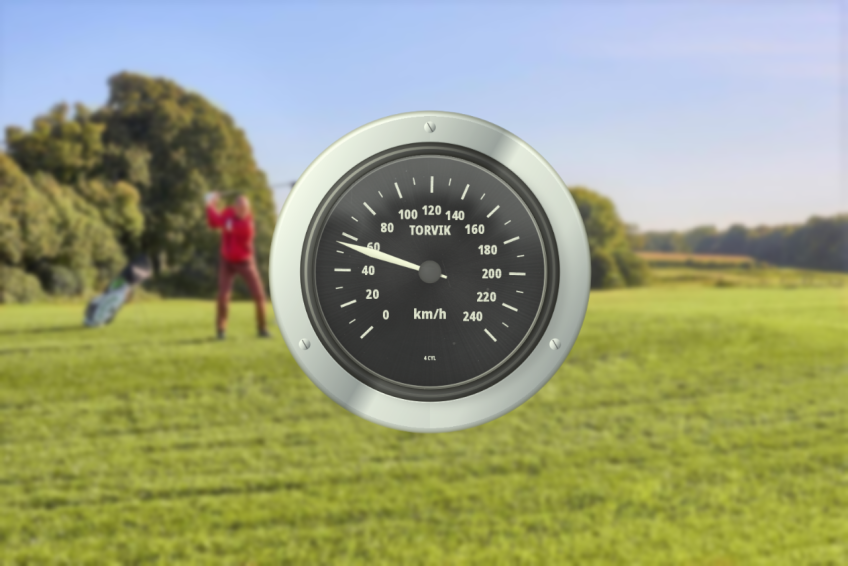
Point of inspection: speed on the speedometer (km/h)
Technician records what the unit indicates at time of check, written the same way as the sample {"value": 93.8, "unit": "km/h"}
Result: {"value": 55, "unit": "km/h"}
